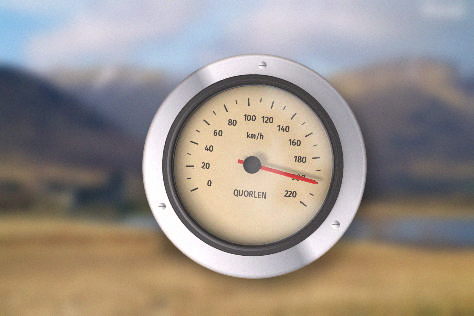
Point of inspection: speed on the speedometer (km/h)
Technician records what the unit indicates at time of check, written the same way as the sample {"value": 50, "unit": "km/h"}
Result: {"value": 200, "unit": "km/h"}
